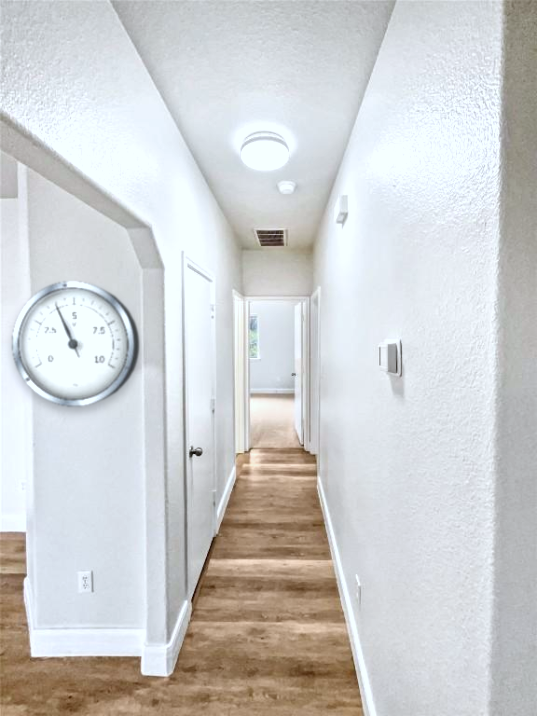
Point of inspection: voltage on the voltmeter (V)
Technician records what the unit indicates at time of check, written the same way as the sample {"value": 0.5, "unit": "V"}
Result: {"value": 4, "unit": "V"}
